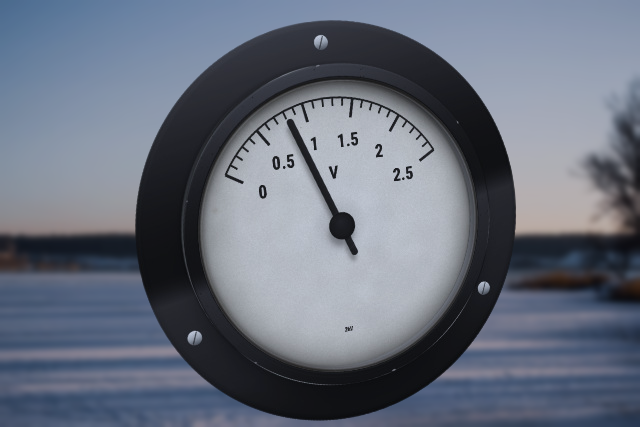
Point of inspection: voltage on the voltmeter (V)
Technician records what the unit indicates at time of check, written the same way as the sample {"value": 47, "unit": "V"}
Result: {"value": 0.8, "unit": "V"}
